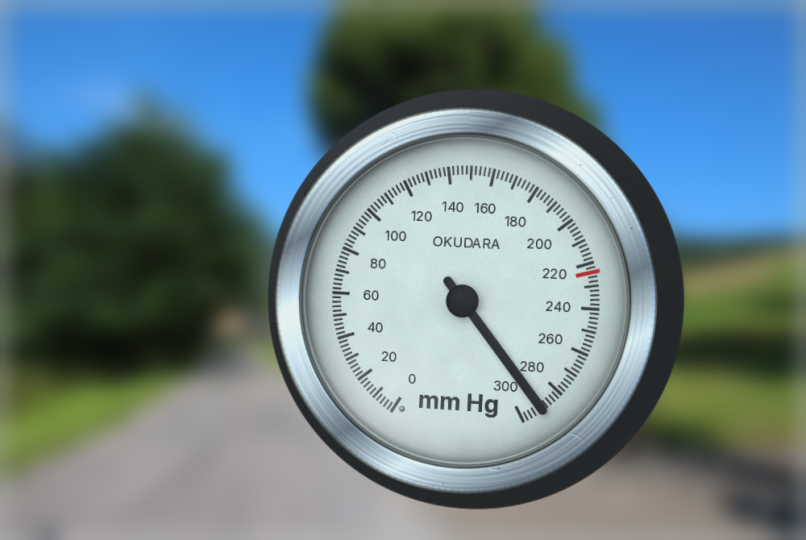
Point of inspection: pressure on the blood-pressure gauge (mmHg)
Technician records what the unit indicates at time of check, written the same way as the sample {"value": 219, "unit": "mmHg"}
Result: {"value": 290, "unit": "mmHg"}
